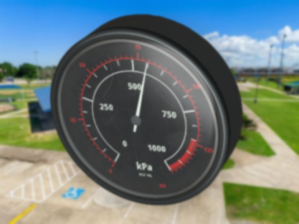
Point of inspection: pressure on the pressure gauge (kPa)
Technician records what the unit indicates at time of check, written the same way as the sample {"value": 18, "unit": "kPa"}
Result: {"value": 550, "unit": "kPa"}
